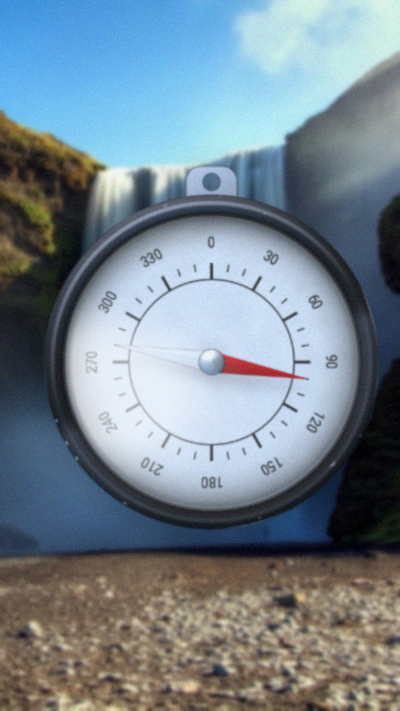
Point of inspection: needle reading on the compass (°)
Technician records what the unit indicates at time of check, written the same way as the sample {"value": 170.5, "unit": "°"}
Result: {"value": 100, "unit": "°"}
